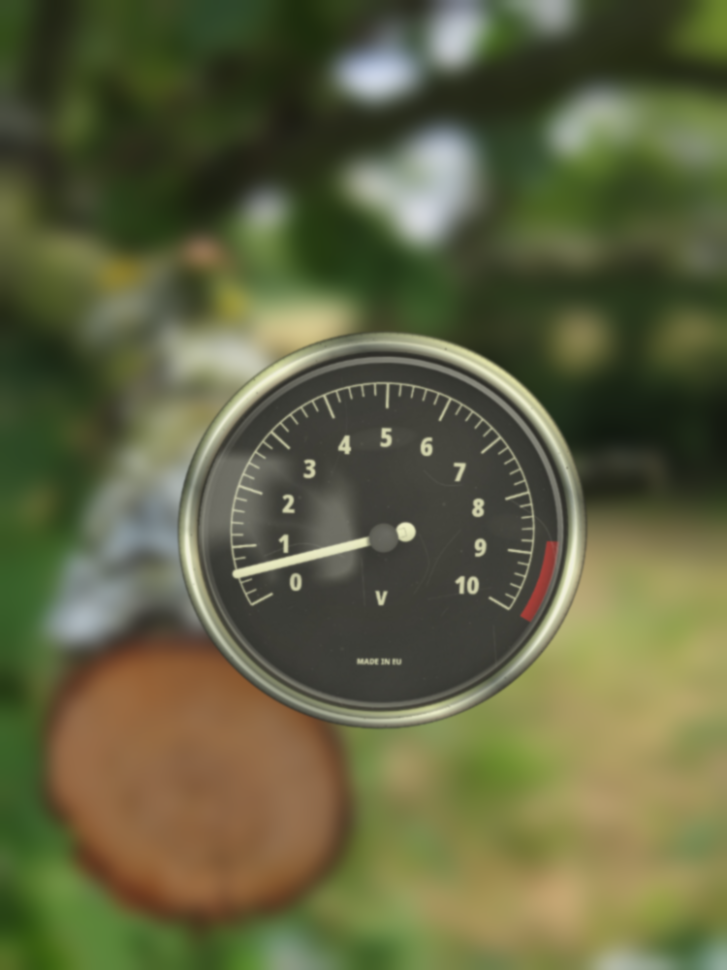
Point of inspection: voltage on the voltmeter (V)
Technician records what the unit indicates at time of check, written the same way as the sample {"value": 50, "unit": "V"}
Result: {"value": 0.6, "unit": "V"}
